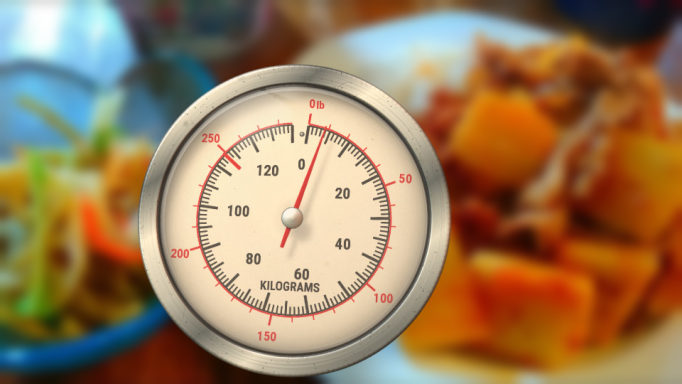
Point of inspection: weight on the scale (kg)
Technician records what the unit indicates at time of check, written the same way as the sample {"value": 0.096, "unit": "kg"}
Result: {"value": 4, "unit": "kg"}
